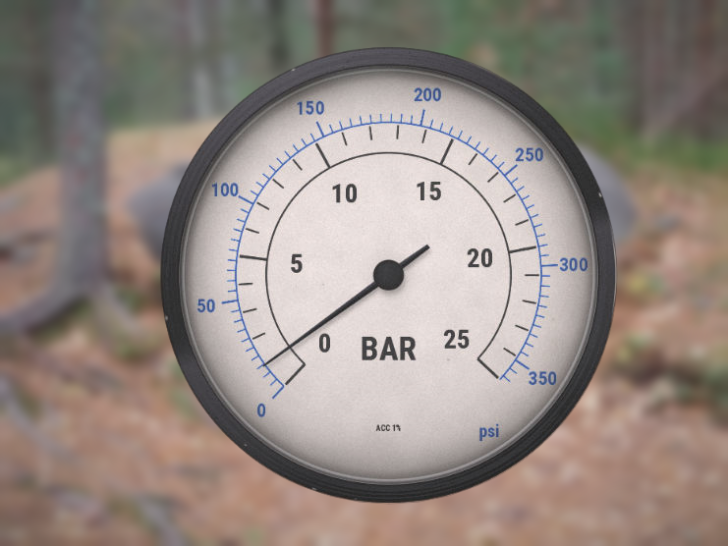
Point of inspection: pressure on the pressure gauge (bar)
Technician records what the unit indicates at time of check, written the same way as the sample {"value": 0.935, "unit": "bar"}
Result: {"value": 1, "unit": "bar"}
